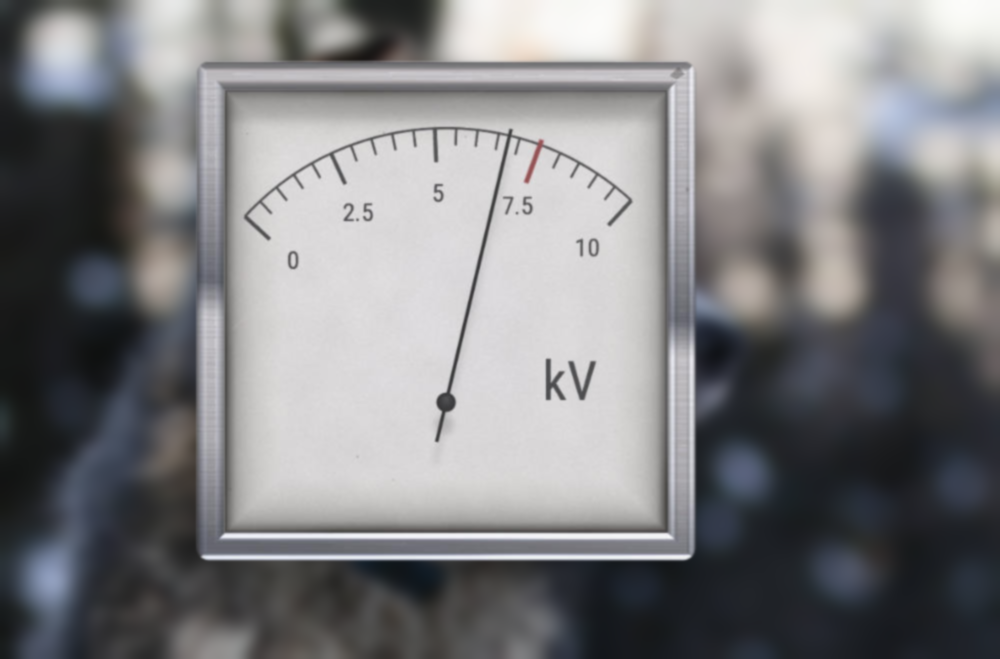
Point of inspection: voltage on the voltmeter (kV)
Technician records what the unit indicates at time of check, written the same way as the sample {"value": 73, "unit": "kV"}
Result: {"value": 6.75, "unit": "kV"}
